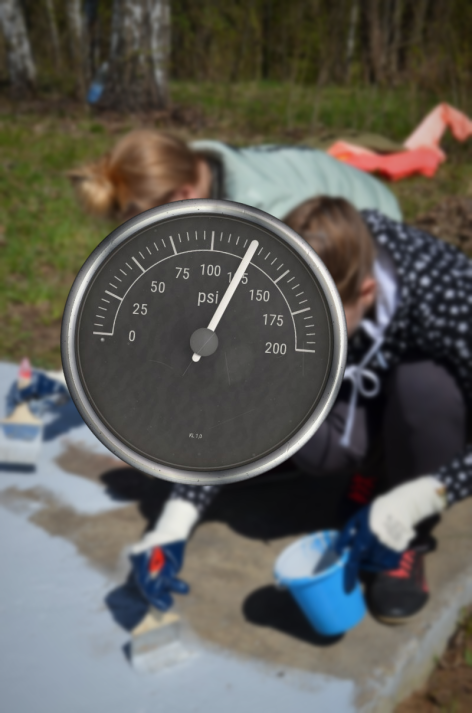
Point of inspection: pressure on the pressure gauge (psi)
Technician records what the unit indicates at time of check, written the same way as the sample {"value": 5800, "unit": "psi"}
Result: {"value": 125, "unit": "psi"}
